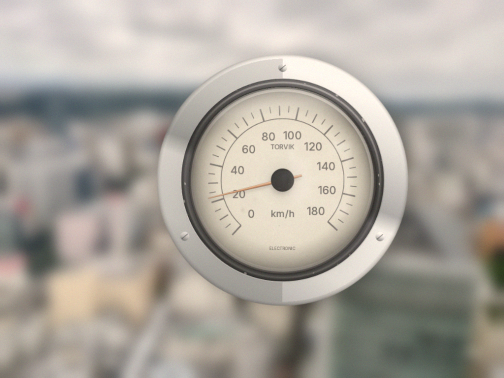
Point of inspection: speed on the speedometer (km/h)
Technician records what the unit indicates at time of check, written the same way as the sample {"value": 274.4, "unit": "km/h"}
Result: {"value": 22.5, "unit": "km/h"}
